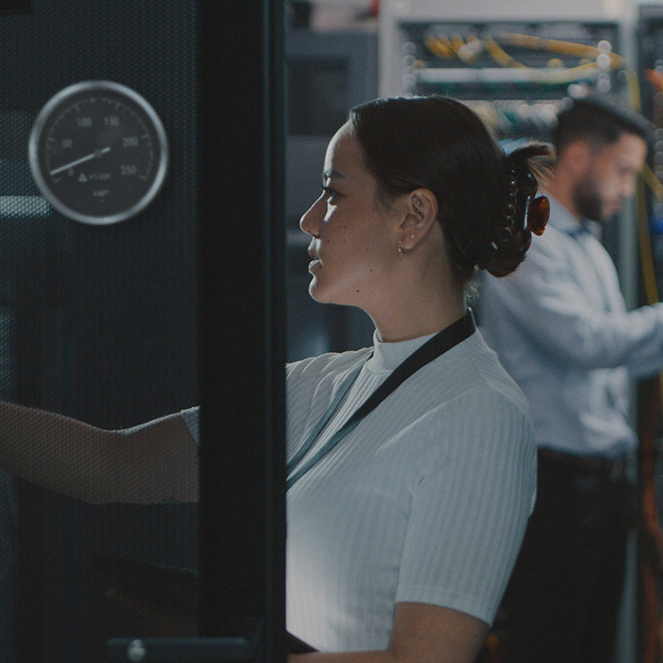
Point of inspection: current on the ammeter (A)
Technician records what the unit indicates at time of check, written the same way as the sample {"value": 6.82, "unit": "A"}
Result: {"value": 10, "unit": "A"}
